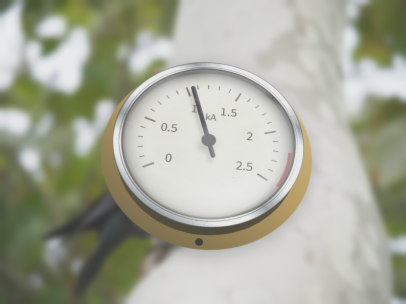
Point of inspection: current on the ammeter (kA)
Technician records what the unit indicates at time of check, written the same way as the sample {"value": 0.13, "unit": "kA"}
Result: {"value": 1.05, "unit": "kA"}
